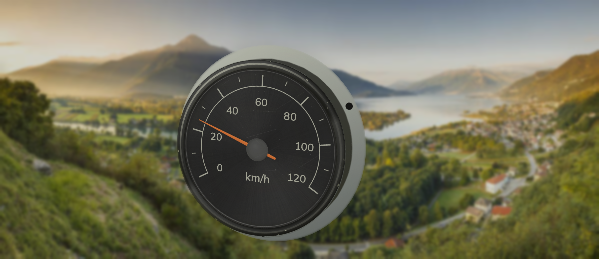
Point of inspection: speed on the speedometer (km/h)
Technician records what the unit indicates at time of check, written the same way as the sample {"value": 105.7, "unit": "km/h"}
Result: {"value": 25, "unit": "km/h"}
